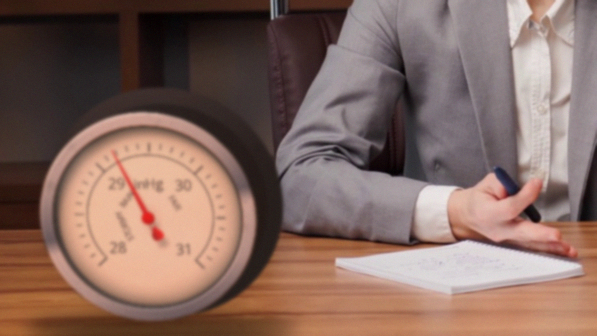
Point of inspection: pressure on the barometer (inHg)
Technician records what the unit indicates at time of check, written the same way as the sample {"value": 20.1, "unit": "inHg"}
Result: {"value": 29.2, "unit": "inHg"}
